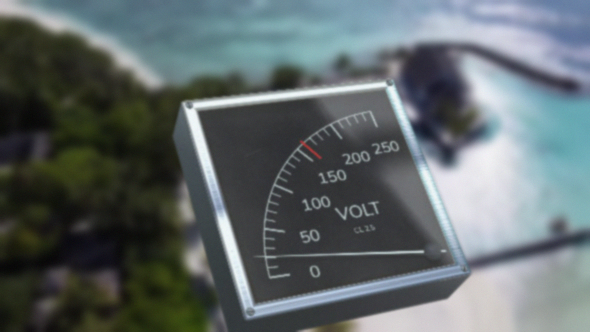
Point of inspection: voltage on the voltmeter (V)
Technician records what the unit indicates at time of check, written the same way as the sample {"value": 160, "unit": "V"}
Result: {"value": 20, "unit": "V"}
